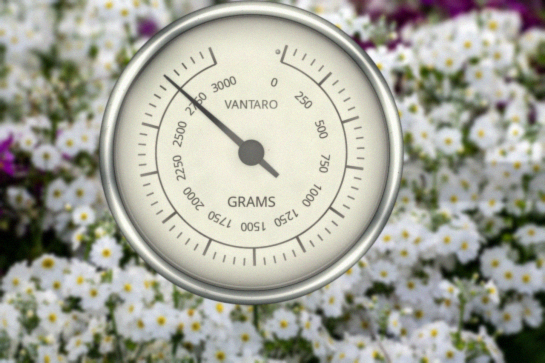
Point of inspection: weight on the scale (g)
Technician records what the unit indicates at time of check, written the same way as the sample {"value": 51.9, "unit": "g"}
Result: {"value": 2750, "unit": "g"}
